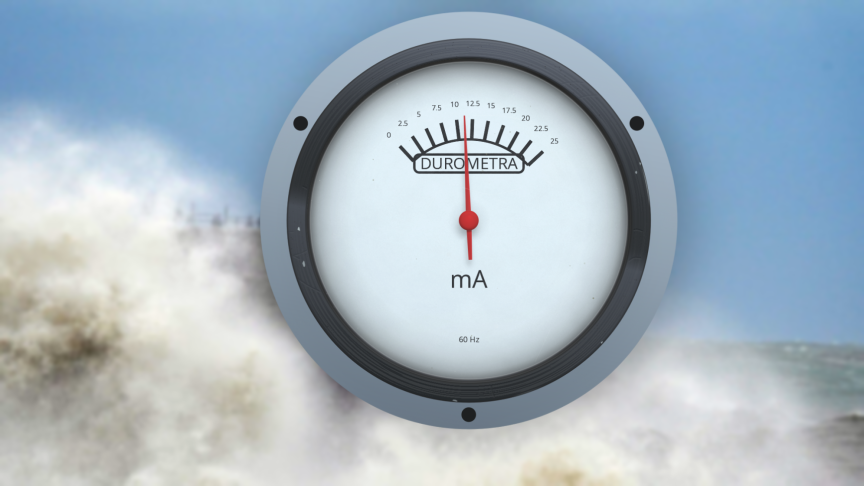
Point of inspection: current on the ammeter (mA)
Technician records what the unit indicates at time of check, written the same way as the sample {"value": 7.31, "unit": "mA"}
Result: {"value": 11.25, "unit": "mA"}
